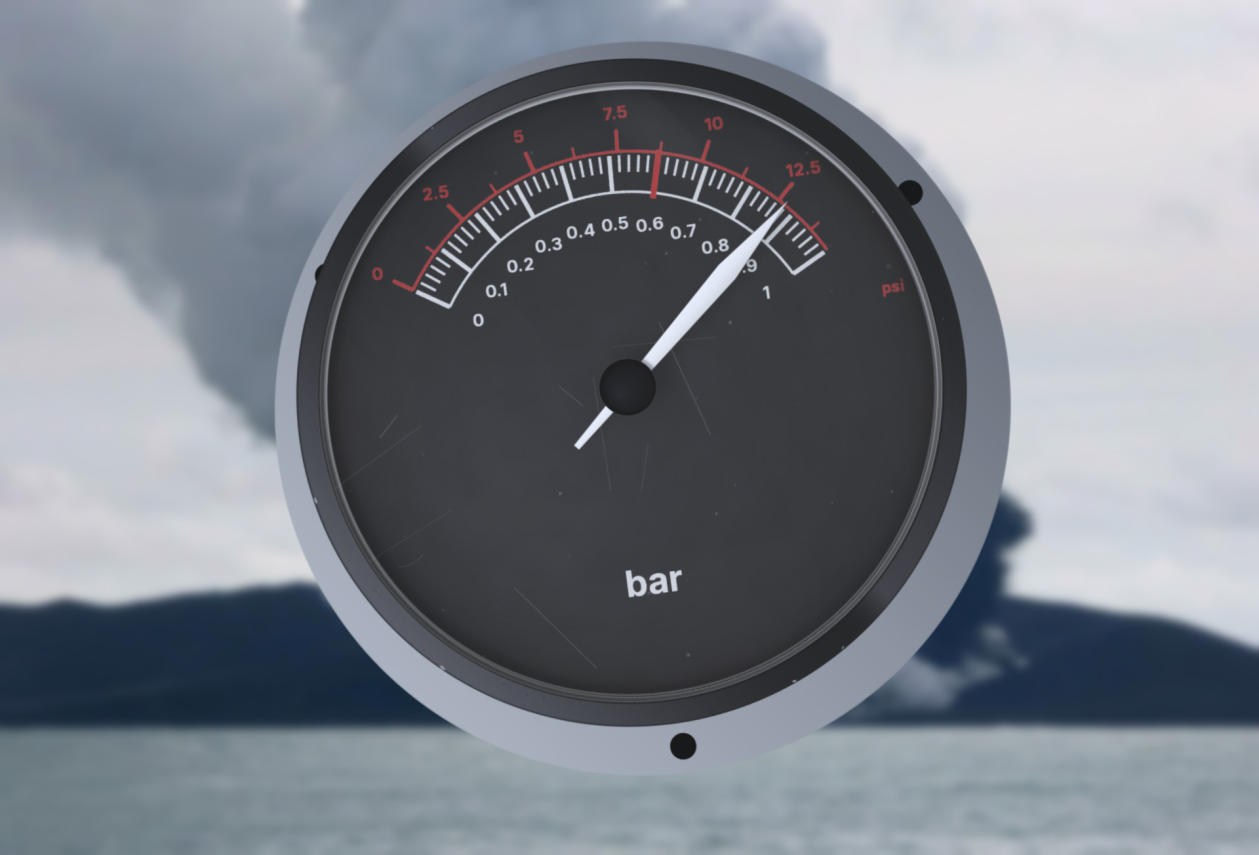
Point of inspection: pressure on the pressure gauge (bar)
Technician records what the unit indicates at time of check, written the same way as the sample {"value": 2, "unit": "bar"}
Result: {"value": 0.88, "unit": "bar"}
